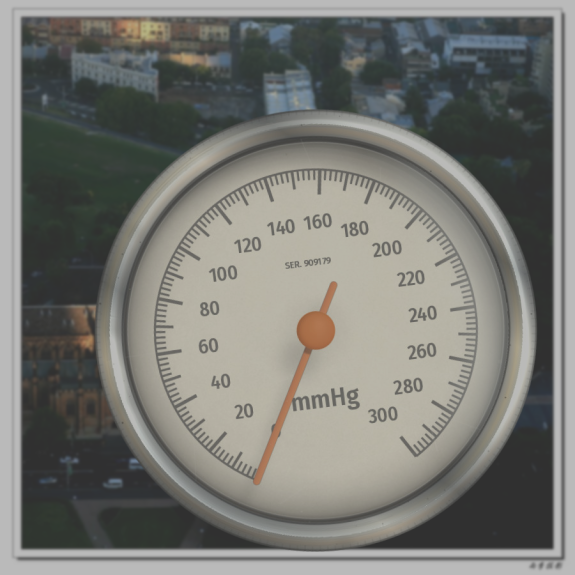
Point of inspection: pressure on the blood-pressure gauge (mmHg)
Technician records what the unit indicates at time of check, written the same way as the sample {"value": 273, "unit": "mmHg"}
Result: {"value": 0, "unit": "mmHg"}
